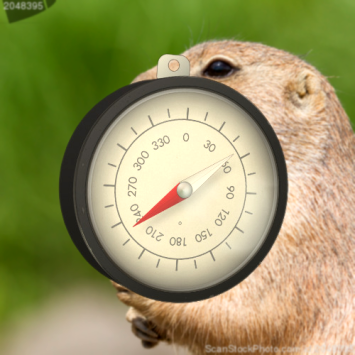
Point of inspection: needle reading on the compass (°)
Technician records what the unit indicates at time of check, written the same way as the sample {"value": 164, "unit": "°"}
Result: {"value": 232.5, "unit": "°"}
